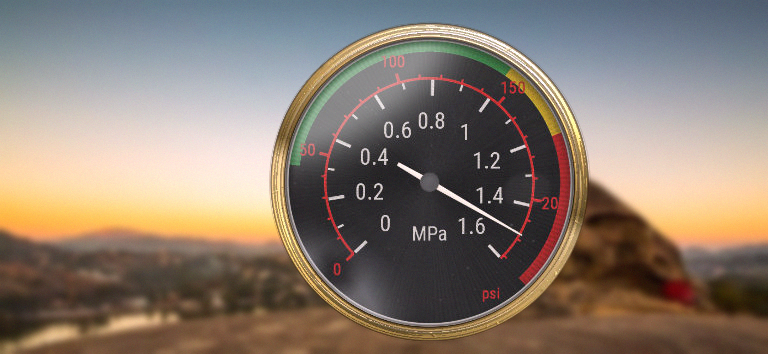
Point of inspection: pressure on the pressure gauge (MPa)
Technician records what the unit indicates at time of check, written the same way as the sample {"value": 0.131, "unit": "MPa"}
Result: {"value": 1.5, "unit": "MPa"}
